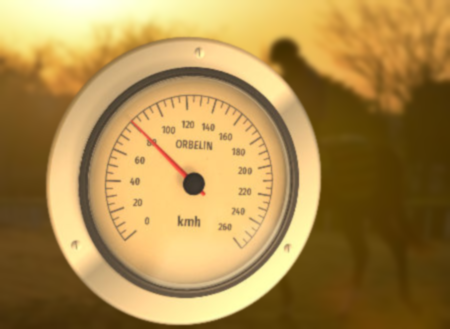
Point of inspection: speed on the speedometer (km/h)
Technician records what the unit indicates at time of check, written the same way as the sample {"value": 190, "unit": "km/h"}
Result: {"value": 80, "unit": "km/h"}
